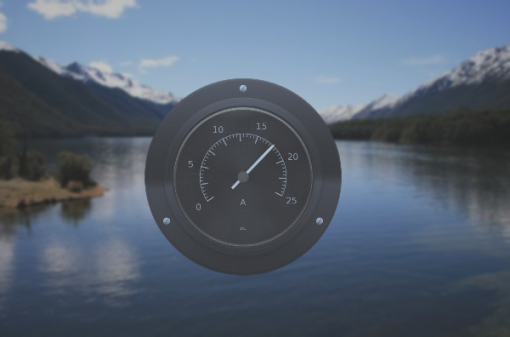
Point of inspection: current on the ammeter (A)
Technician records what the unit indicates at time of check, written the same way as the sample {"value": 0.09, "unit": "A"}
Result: {"value": 17.5, "unit": "A"}
